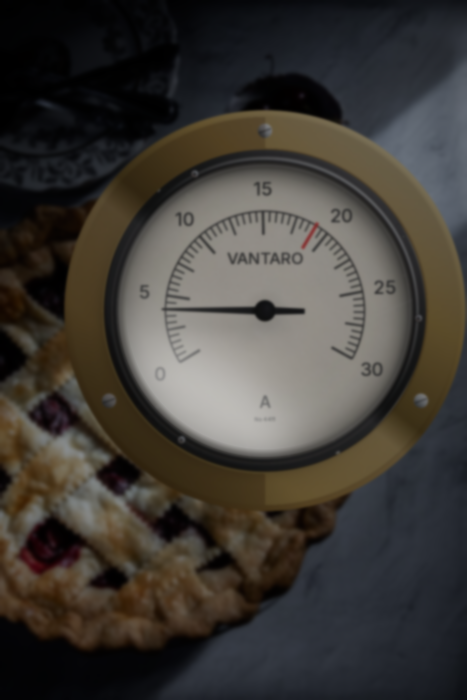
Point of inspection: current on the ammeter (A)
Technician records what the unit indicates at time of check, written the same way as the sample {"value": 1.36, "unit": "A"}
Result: {"value": 4, "unit": "A"}
